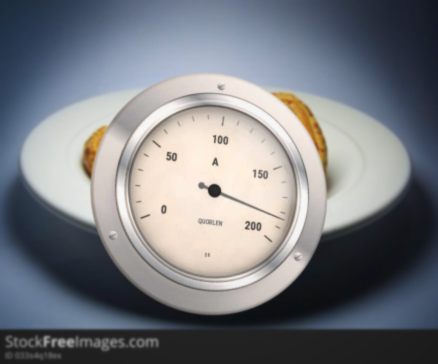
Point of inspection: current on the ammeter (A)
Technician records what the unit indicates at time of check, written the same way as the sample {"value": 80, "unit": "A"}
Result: {"value": 185, "unit": "A"}
